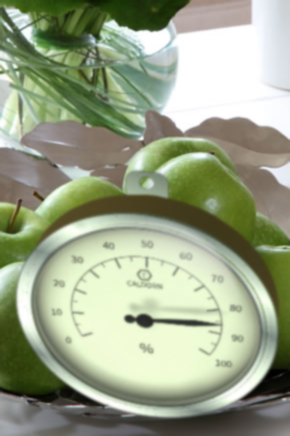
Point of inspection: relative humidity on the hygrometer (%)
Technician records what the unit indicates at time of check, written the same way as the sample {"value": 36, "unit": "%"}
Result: {"value": 85, "unit": "%"}
